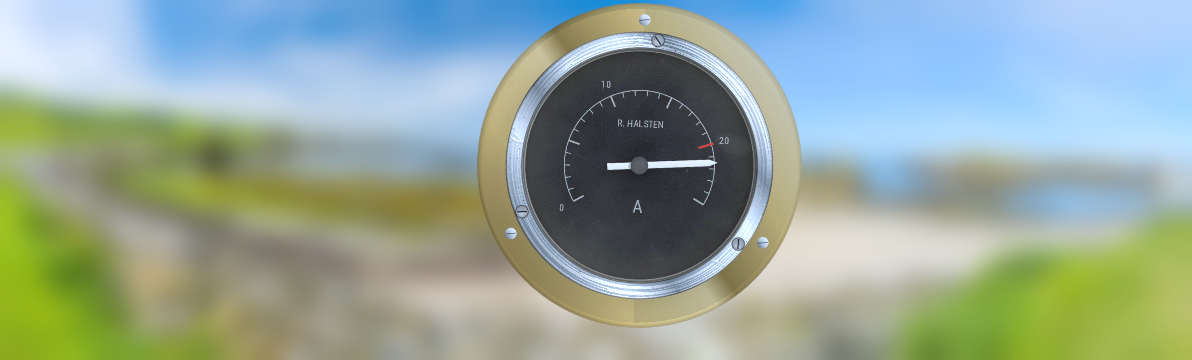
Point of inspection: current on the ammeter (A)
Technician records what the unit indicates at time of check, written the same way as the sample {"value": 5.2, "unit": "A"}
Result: {"value": 21.5, "unit": "A"}
